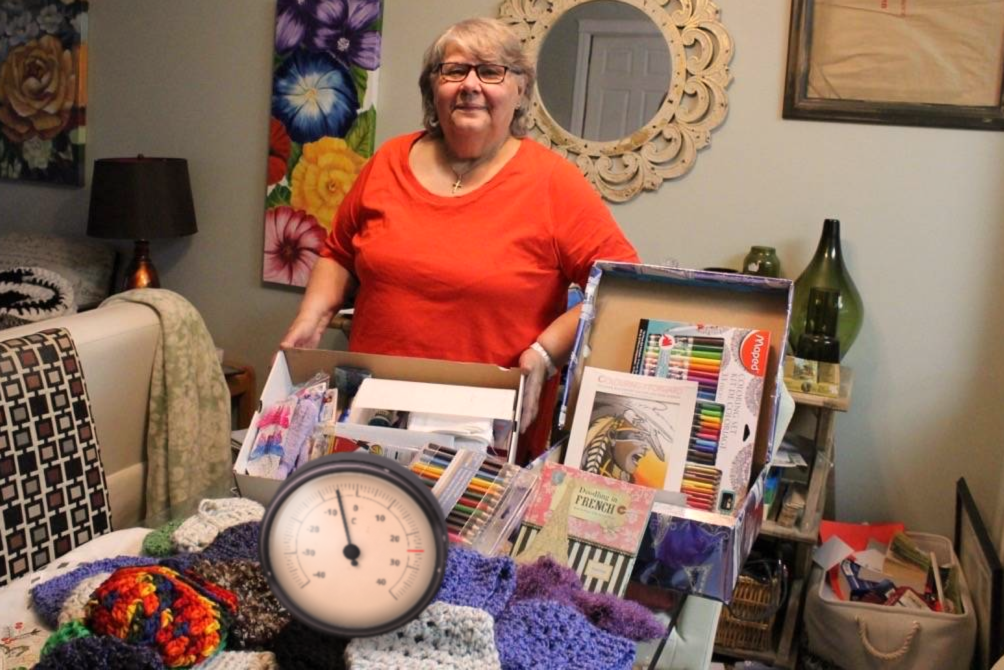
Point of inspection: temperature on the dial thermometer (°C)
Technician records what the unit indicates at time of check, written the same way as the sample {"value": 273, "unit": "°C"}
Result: {"value": -5, "unit": "°C"}
